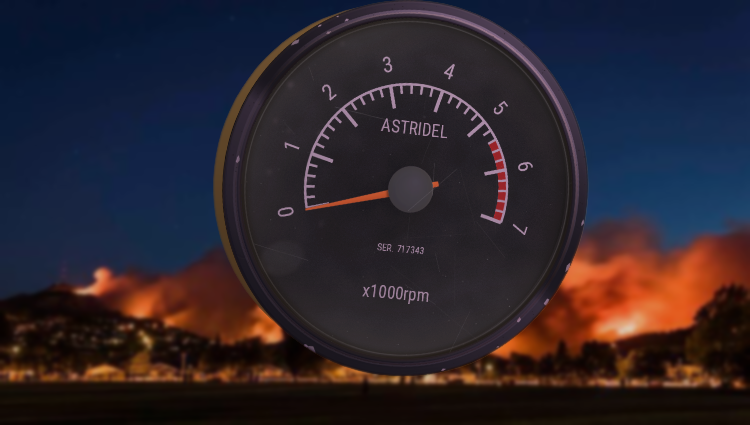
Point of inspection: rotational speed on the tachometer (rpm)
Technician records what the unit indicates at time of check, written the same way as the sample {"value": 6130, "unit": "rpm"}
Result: {"value": 0, "unit": "rpm"}
